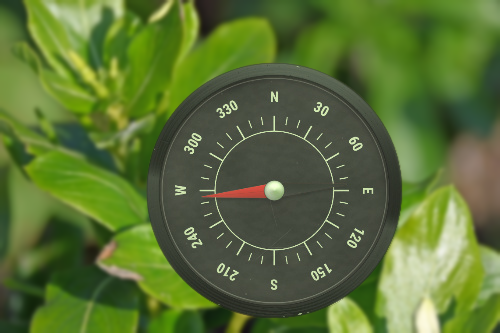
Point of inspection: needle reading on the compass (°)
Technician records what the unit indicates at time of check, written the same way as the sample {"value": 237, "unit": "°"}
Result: {"value": 265, "unit": "°"}
